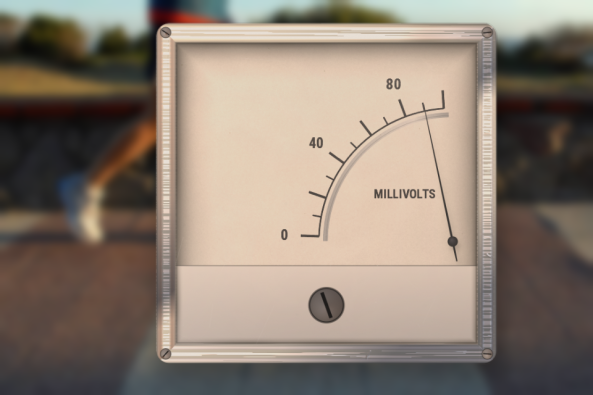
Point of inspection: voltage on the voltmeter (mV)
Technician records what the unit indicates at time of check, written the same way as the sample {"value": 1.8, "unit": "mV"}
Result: {"value": 90, "unit": "mV"}
